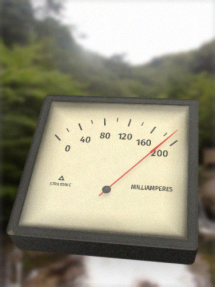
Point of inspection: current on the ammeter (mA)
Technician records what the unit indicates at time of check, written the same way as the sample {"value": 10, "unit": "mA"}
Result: {"value": 190, "unit": "mA"}
